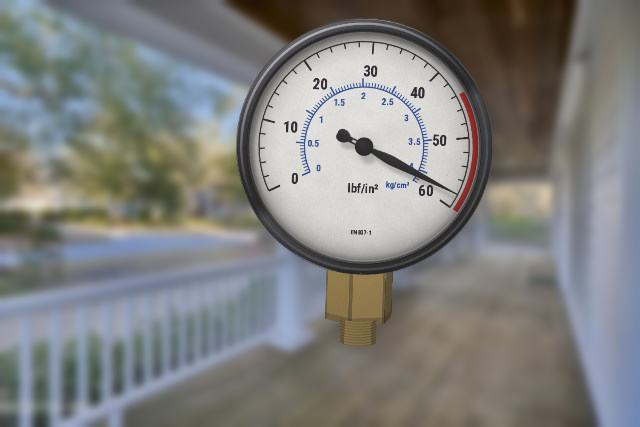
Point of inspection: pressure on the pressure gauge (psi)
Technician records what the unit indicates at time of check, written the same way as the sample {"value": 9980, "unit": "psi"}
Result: {"value": 58, "unit": "psi"}
